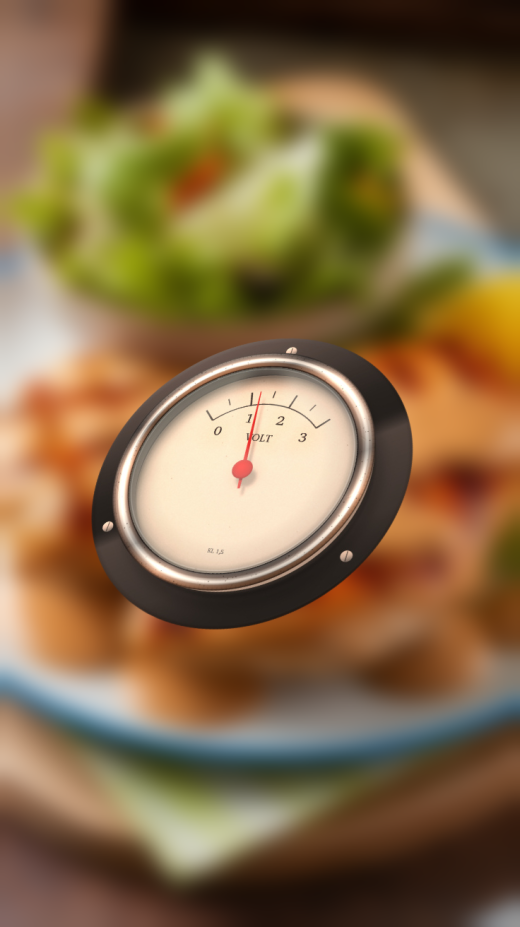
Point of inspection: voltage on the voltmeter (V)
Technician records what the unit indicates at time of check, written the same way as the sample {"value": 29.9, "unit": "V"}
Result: {"value": 1.25, "unit": "V"}
